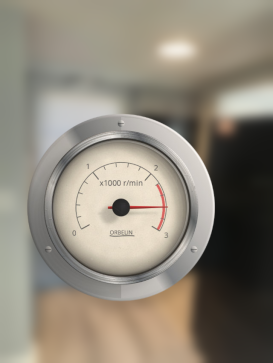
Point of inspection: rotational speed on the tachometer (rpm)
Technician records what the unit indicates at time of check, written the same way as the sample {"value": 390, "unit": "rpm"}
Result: {"value": 2600, "unit": "rpm"}
